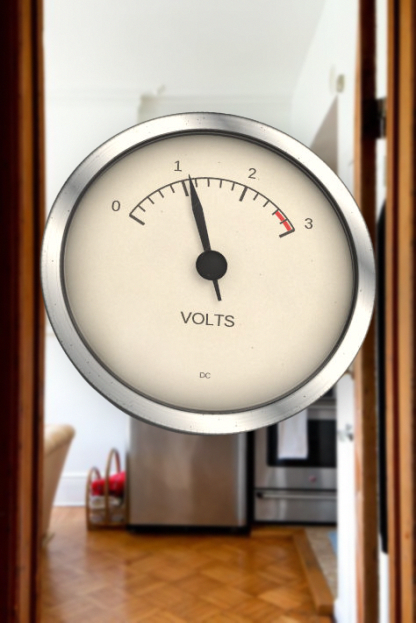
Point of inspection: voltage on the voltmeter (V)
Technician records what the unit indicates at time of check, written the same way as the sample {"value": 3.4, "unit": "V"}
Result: {"value": 1.1, "unit": "V"}
